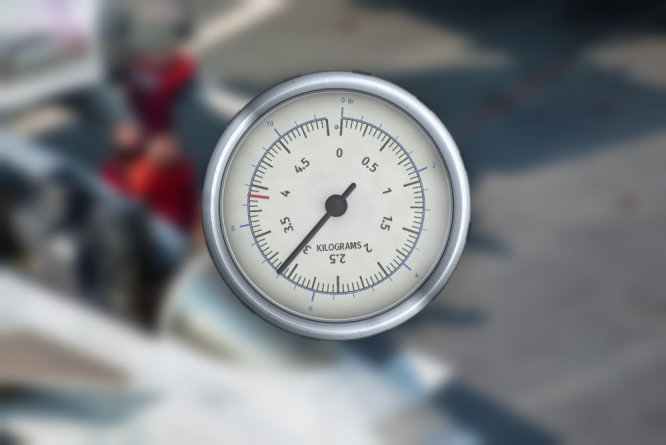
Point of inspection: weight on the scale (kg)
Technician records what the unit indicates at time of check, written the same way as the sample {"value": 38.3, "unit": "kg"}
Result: {"value": 3.1, "unit": "kg"}
